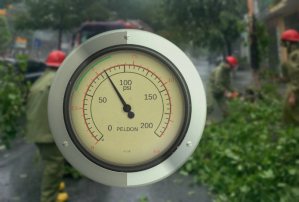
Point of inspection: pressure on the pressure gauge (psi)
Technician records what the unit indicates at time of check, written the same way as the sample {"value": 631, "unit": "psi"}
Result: {"value": 80, "unit": "psi"}
